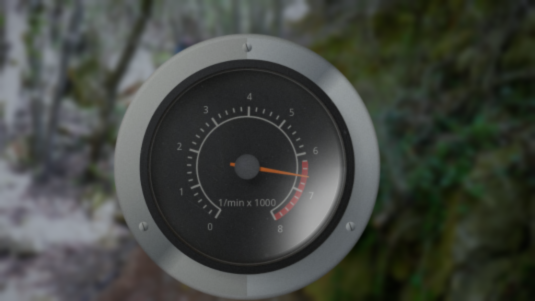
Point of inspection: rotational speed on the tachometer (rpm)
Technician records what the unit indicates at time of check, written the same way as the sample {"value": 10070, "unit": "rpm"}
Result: {"value": 6600, "unit": "rpm"}
